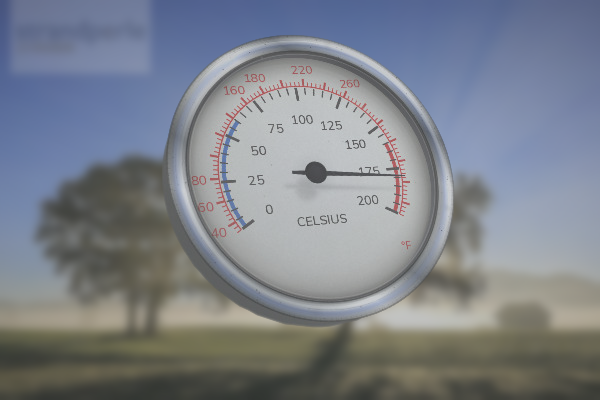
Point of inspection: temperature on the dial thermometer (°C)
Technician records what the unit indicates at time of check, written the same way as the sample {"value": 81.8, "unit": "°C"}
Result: {"value": 180, "unit": "°C"}
